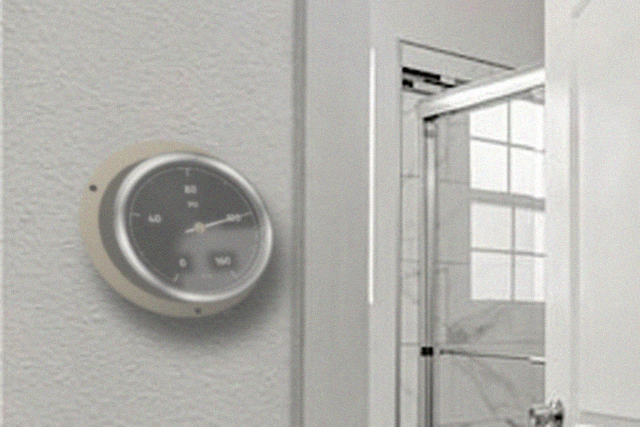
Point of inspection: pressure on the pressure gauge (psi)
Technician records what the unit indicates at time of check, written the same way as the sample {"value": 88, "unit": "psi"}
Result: {"value": 120, "unit": "psi"}
